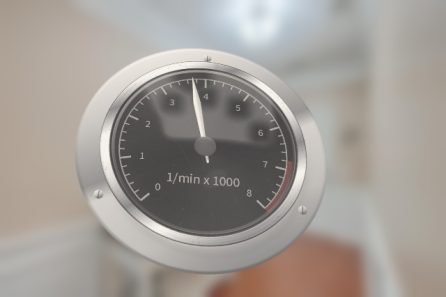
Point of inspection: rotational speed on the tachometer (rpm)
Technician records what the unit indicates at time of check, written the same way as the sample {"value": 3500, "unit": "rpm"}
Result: {"value": 3700, "unit": "rpm"}
